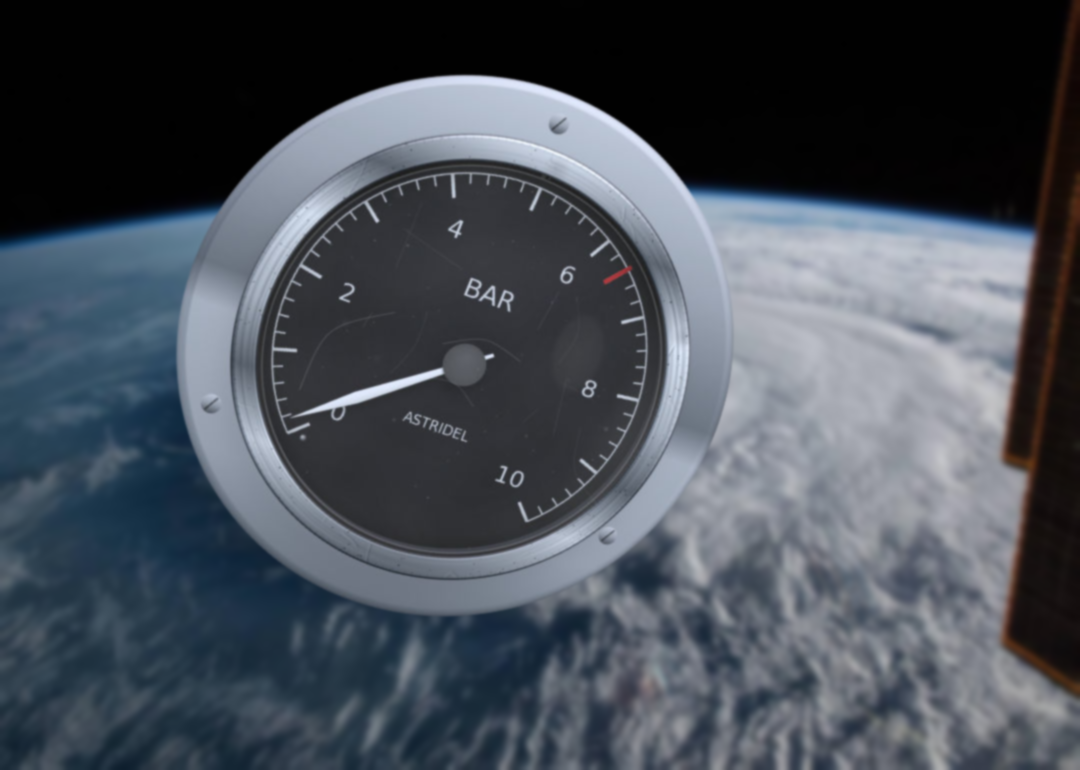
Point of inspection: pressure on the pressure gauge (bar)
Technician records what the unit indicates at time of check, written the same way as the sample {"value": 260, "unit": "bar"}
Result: {"value": 0.2, "unit": "bar"}
